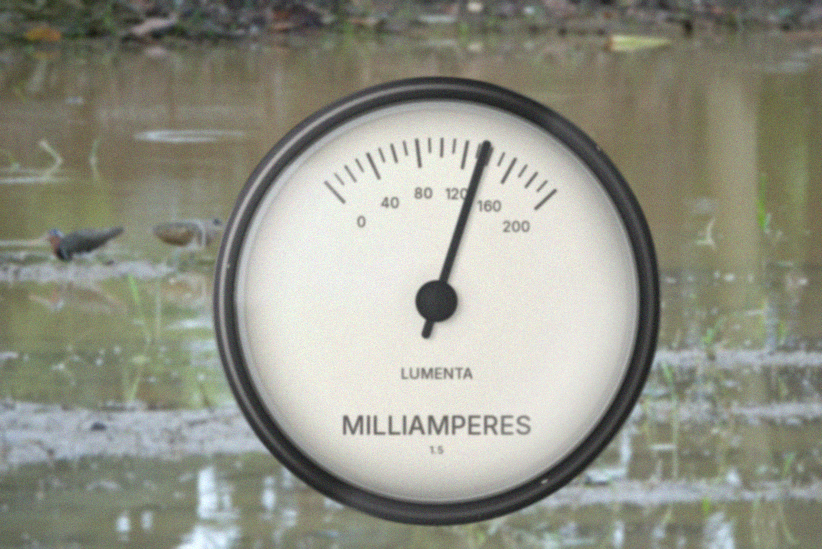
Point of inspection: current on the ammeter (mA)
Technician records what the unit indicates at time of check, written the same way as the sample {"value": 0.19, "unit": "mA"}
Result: {"value": 135, "unit": "mA"}
